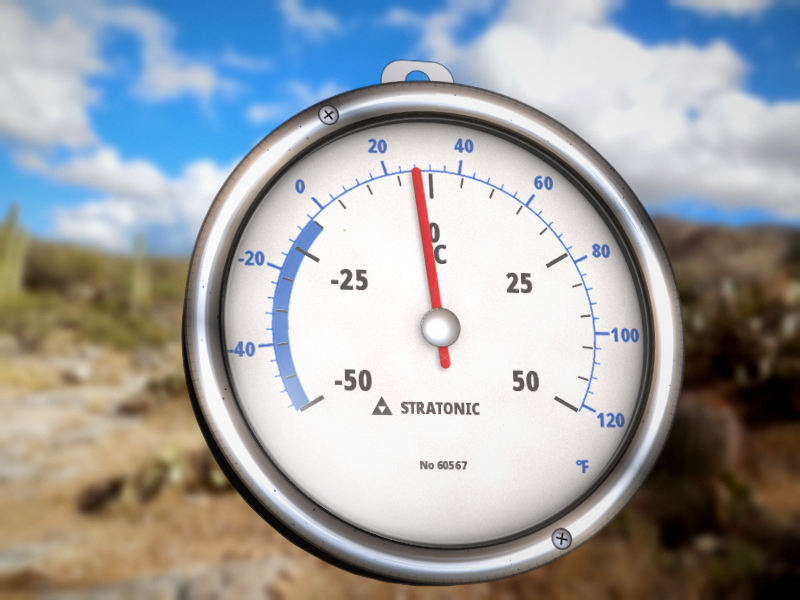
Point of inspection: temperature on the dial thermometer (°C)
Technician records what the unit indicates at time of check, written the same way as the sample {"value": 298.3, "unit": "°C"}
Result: {"value": -2.5, "unit": "°C"}
